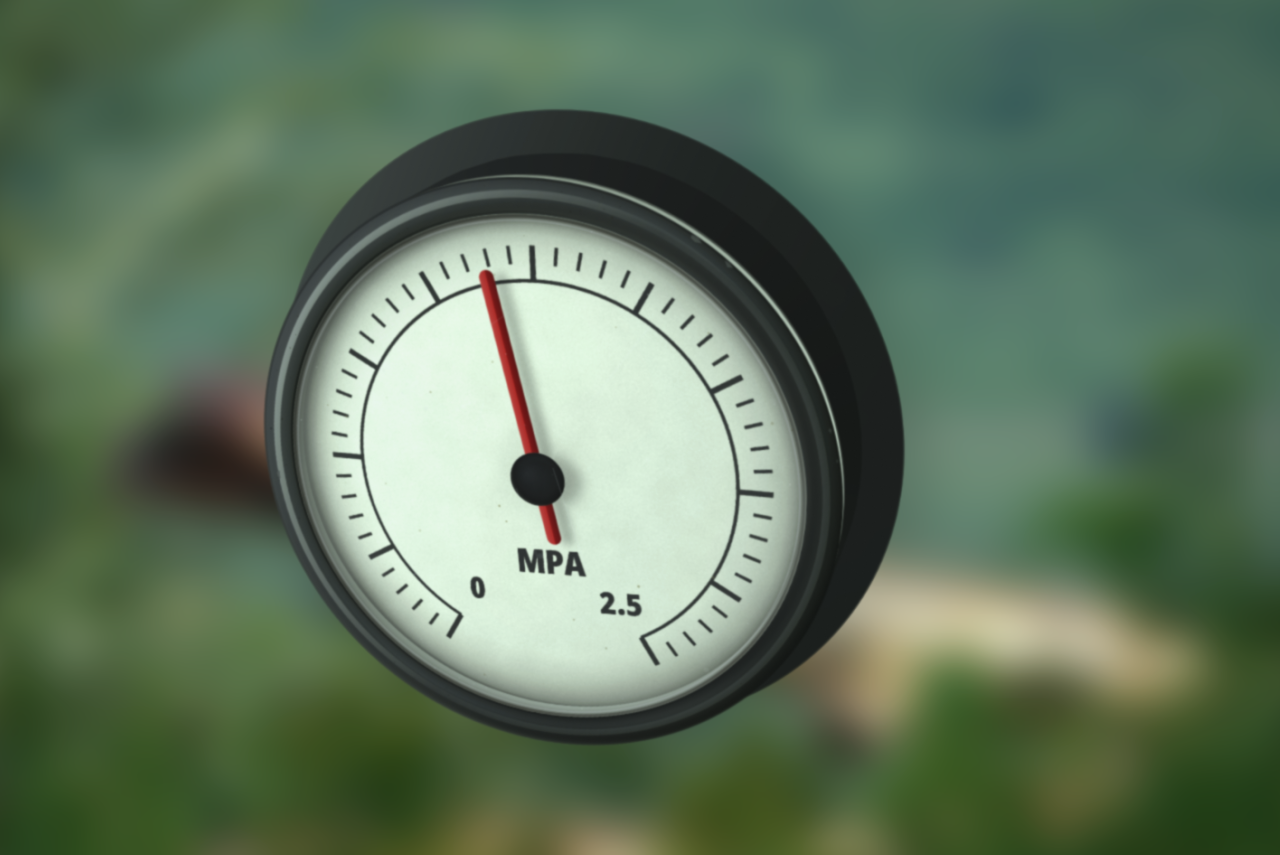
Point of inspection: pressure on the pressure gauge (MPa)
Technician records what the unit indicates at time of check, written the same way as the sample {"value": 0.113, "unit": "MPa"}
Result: {"value": 1.15, "unit": "MPa"}
